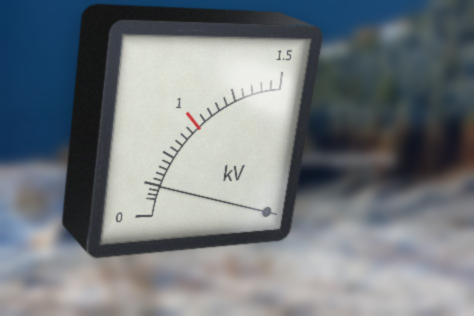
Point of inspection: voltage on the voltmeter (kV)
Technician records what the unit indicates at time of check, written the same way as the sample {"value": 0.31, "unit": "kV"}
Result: {"value": 0.5, "unit": "kV"}
